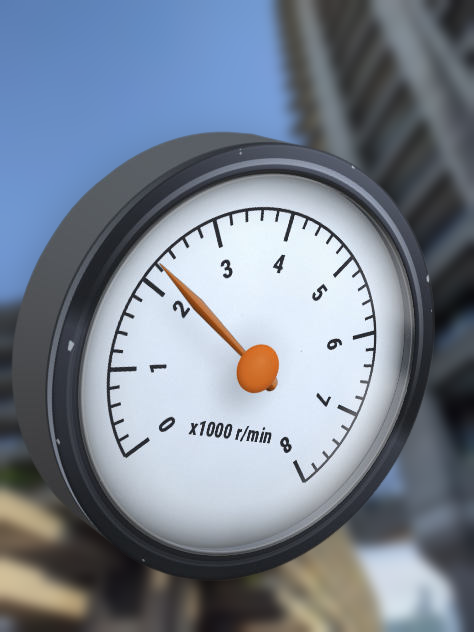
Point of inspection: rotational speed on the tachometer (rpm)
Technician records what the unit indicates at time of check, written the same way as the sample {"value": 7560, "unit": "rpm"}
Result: {"value": 2200, "unit": "rpm"}
